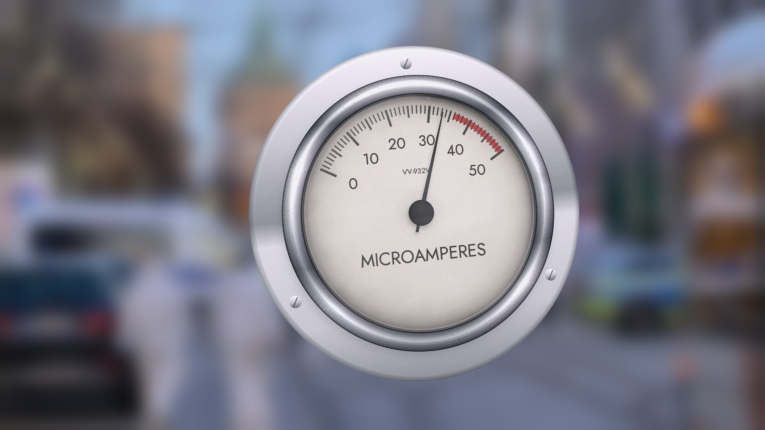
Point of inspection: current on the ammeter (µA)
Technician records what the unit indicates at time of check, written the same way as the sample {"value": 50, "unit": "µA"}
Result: {"value": 33, "unit": "µA"}
